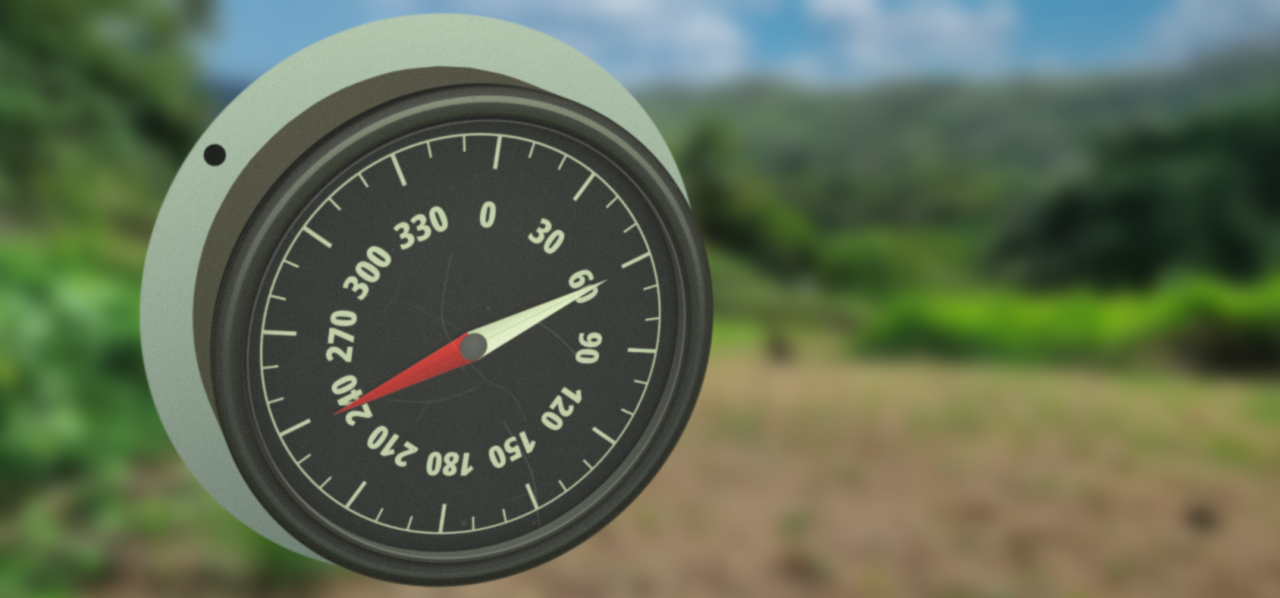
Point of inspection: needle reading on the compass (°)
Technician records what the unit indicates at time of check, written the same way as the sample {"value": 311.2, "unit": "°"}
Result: {"value": 240, "unit": "°"}
